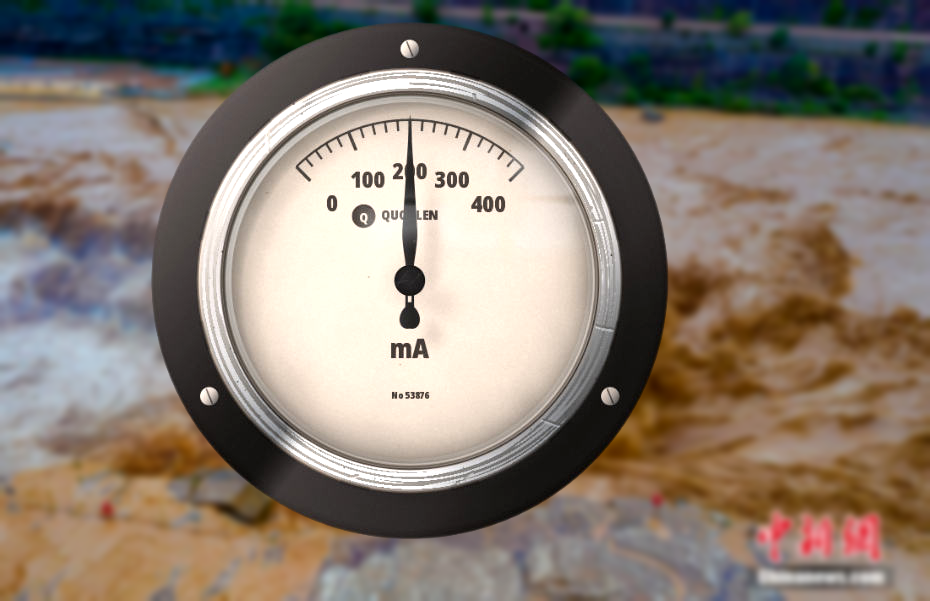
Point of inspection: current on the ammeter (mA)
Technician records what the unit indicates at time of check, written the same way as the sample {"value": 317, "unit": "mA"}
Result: {"value": 200, "unit": "mA"}
